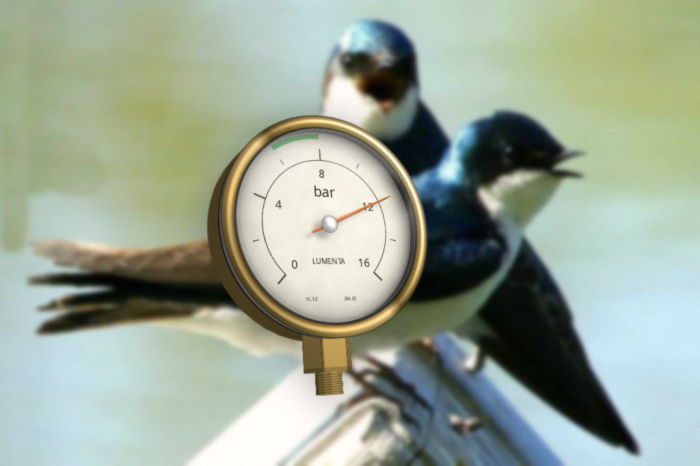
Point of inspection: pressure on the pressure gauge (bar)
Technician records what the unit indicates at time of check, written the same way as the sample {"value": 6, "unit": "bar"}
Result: {"value": 12, "unit": "bar"}
